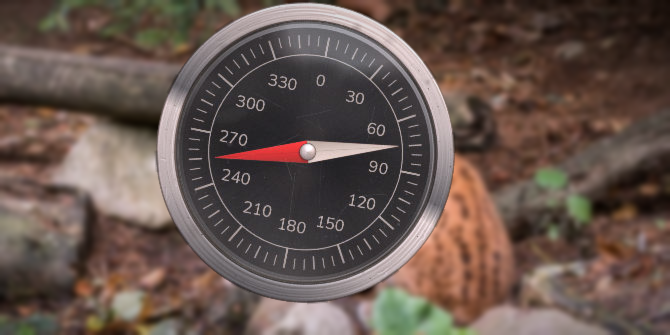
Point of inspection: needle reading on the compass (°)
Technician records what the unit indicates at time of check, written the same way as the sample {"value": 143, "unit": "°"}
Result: {"value": 255, "unit": "°"}
